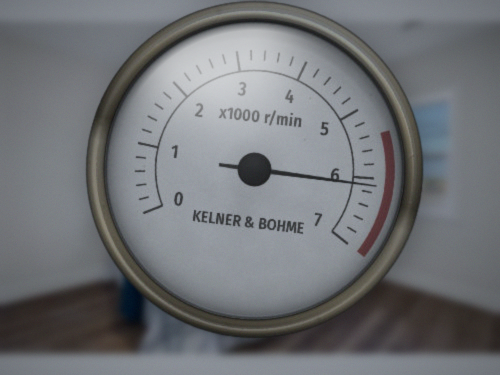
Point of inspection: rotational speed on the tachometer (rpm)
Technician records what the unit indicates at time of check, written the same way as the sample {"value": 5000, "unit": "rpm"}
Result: {"value": 6100, "unit": "rpm"}
